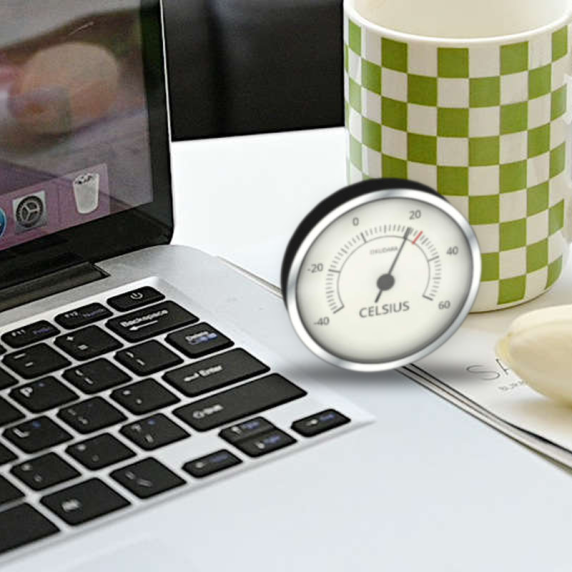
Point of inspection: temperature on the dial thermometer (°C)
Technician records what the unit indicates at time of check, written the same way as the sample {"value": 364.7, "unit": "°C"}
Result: {"value": 20, "unit": "°C"}
